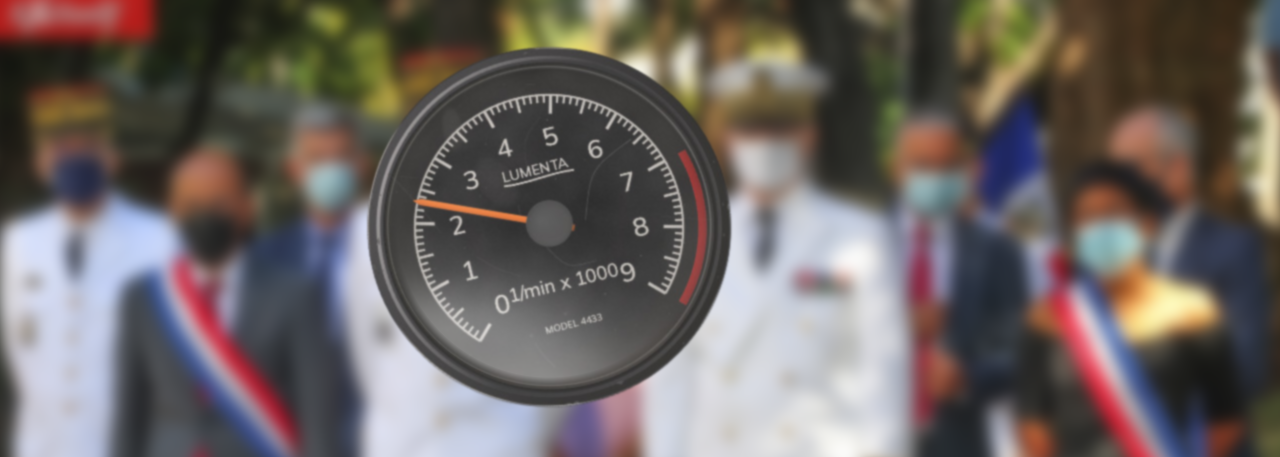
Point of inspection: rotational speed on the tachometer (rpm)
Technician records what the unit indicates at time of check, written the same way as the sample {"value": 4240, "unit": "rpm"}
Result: {"value": 2300, "unit": "rpm"}
